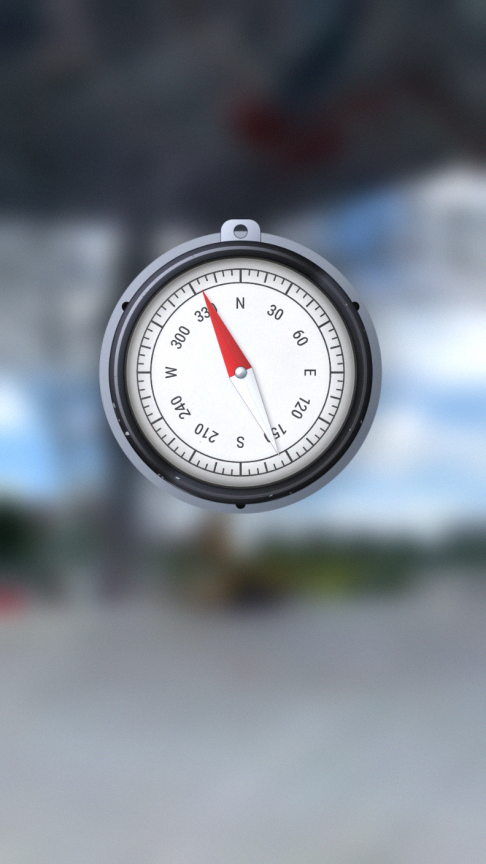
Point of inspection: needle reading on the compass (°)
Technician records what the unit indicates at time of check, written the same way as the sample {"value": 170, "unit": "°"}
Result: {"value": 335, "unit": "°"}
